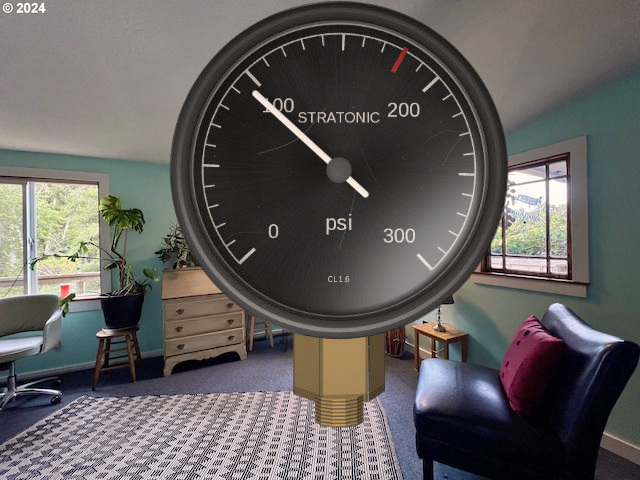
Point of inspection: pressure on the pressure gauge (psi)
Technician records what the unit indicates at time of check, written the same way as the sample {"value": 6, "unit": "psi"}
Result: {"value": 95, "unit": "psi"}
